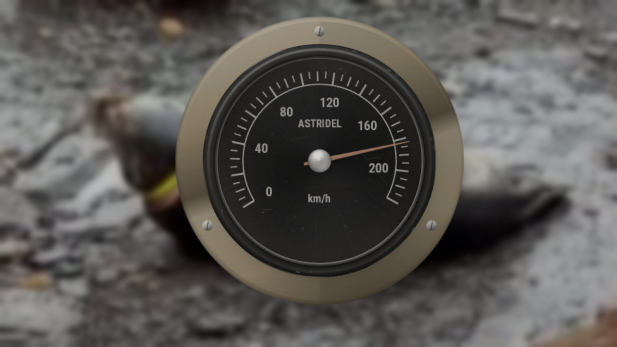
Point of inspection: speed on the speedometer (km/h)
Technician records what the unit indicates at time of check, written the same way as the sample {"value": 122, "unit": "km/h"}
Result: {"value": 182.5, "unit": "km/h"}
